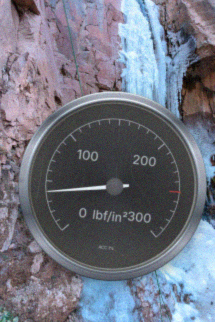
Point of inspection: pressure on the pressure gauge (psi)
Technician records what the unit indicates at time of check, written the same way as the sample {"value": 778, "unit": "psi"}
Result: {"value": 40, "unit": "psi"}
